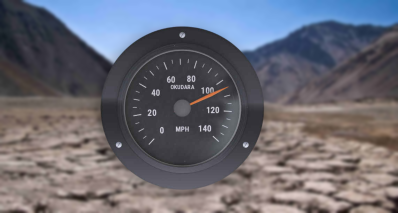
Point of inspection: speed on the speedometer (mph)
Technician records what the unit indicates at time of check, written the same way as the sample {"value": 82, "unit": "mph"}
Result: {"value": 105, "unit": "mph"}
